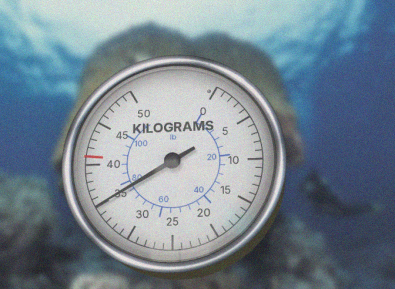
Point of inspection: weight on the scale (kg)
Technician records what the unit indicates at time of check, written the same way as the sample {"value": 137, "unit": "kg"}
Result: {"value": 35, "unit": "kg"}
